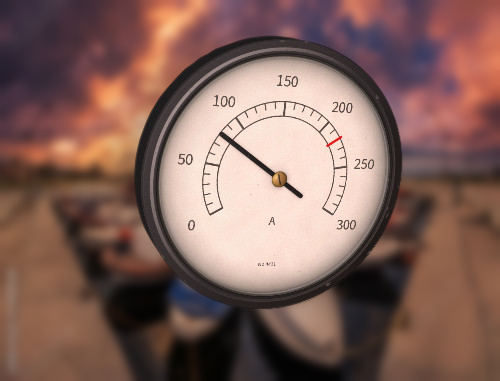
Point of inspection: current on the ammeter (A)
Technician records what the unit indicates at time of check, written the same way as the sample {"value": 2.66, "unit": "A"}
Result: {"value": 80, "unit": "A"}
